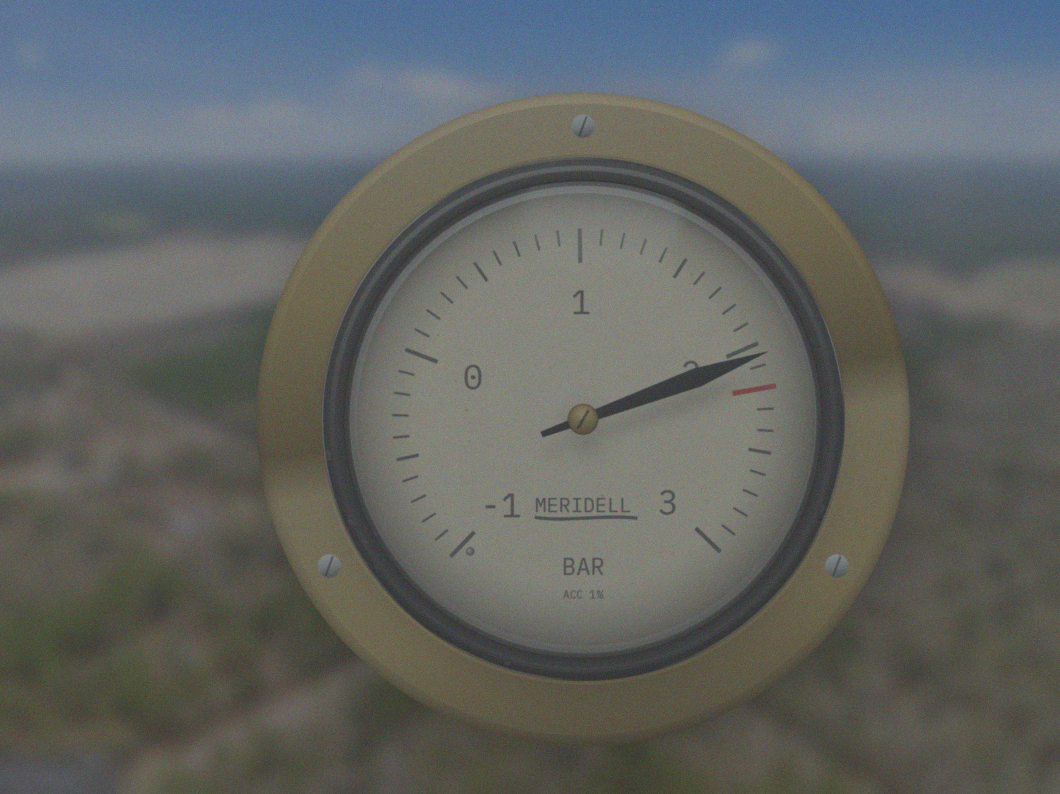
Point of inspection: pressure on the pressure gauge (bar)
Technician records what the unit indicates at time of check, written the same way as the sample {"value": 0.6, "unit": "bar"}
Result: {"value": 2.05, "unit": "bar"}
